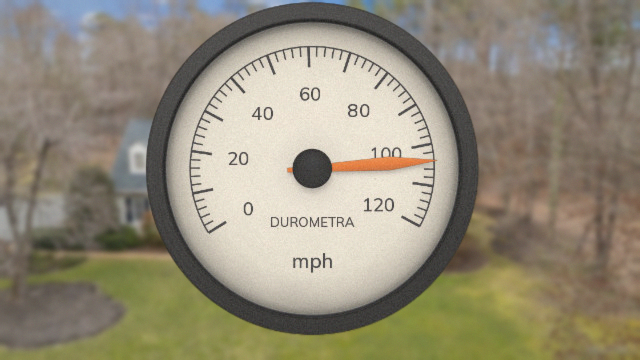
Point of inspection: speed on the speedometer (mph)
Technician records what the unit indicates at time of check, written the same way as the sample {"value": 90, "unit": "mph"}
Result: {"value": 104, "unit": "mph"}
